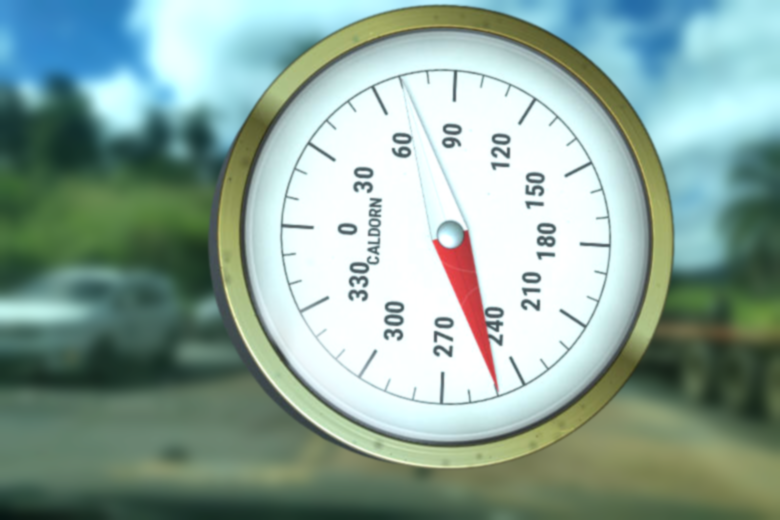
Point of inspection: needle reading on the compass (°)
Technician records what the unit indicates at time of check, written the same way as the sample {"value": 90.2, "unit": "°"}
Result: {"value": 250, "unit": "°"}
